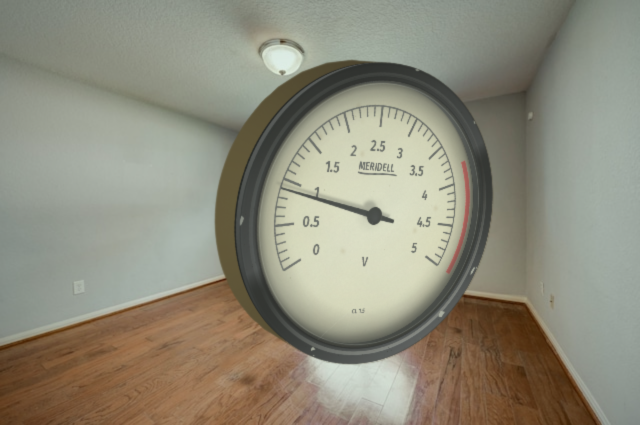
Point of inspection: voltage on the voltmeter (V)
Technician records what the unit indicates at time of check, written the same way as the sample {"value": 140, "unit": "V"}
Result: {"value": 0.9, "unit": "V"}
